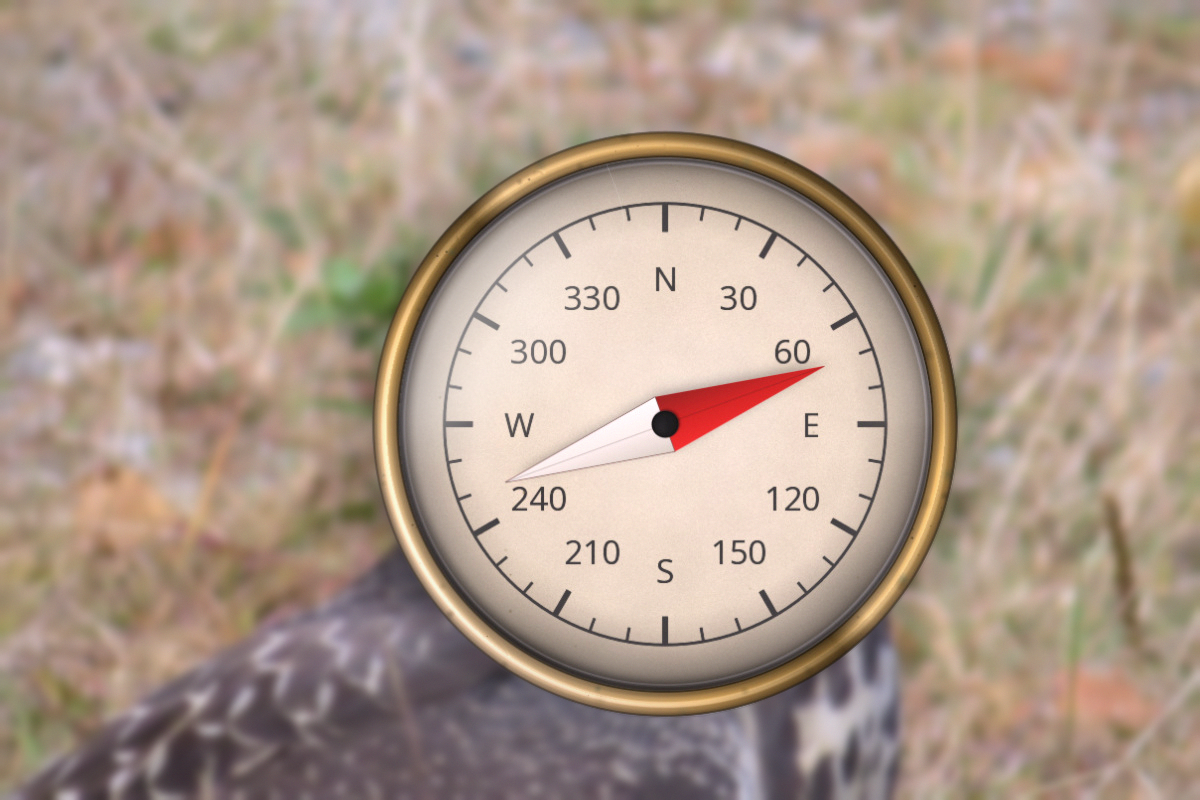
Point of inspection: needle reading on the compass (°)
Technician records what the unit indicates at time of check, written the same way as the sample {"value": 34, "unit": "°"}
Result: {"value": 70, "unit": "°"}
